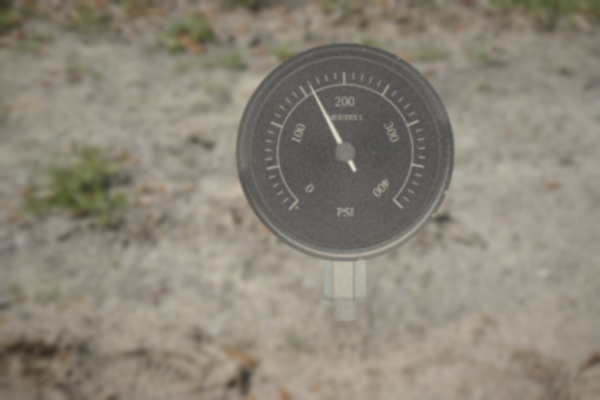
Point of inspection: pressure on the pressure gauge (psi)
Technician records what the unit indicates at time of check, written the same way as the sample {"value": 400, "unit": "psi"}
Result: {"value": 160, "unit": "psi"}
